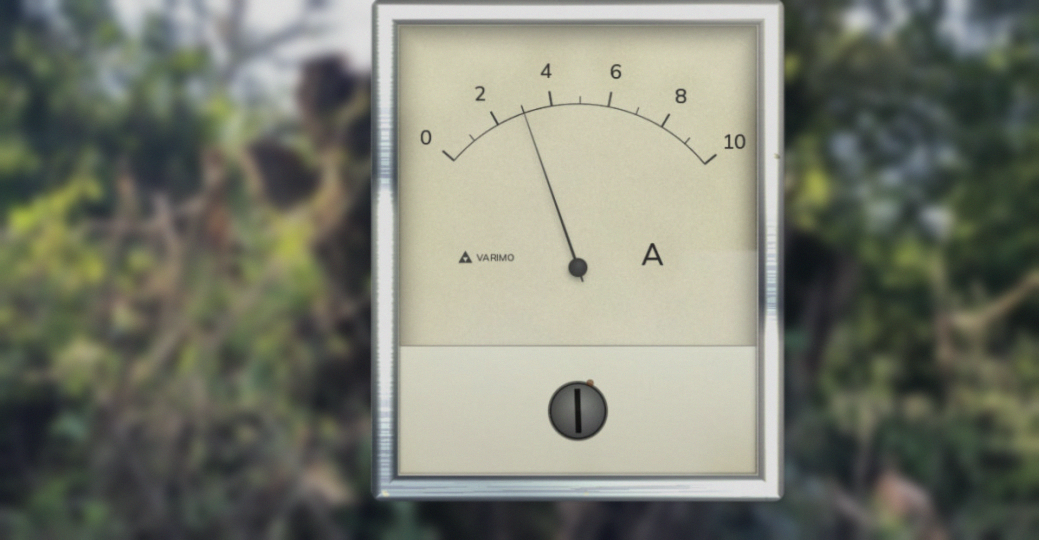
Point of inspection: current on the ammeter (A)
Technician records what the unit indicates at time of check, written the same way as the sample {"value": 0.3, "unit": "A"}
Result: {"value": 3, "unit": "A"}
